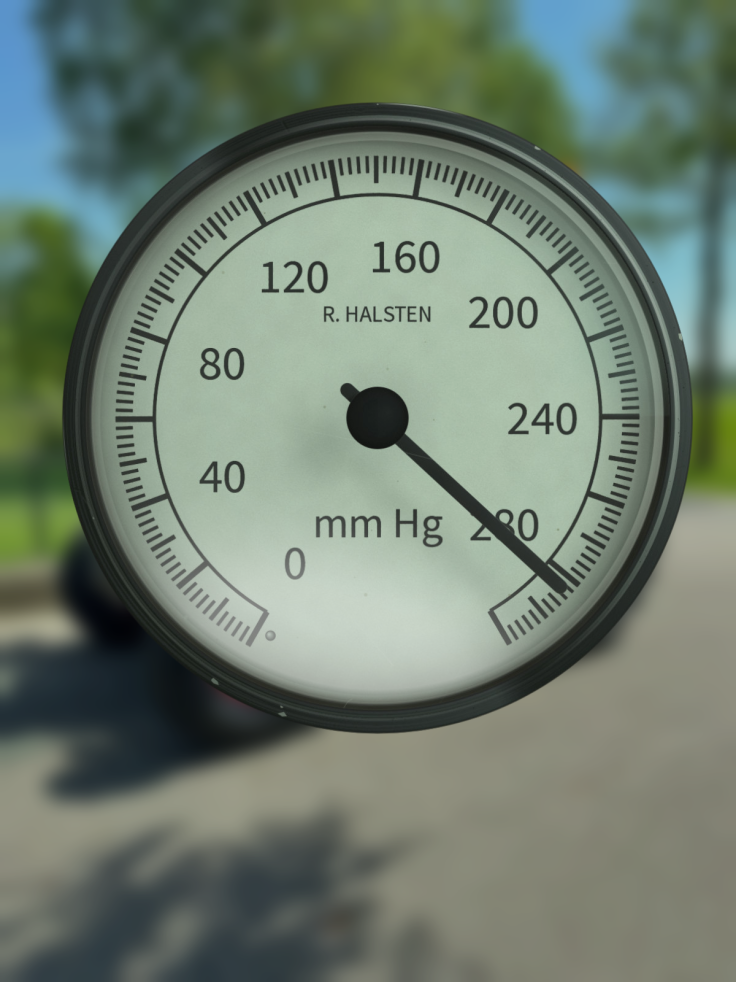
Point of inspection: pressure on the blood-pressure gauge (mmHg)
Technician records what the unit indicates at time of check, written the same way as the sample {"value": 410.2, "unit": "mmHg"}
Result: {"value": 283, "unit": "mmHg"}
